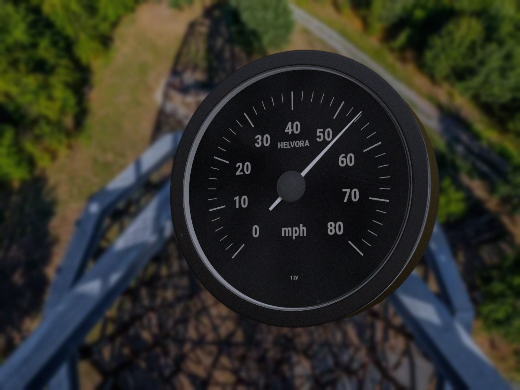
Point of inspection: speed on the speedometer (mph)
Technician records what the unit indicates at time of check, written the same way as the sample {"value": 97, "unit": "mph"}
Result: {"value": 54, "unit": "mph"}
